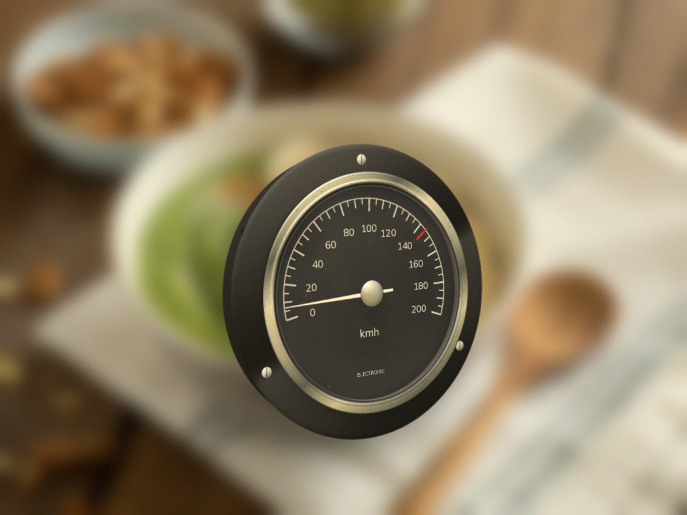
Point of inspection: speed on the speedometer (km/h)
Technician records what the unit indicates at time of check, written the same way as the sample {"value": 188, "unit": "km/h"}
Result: {"value": 7.5, "unit": "km/h"}
